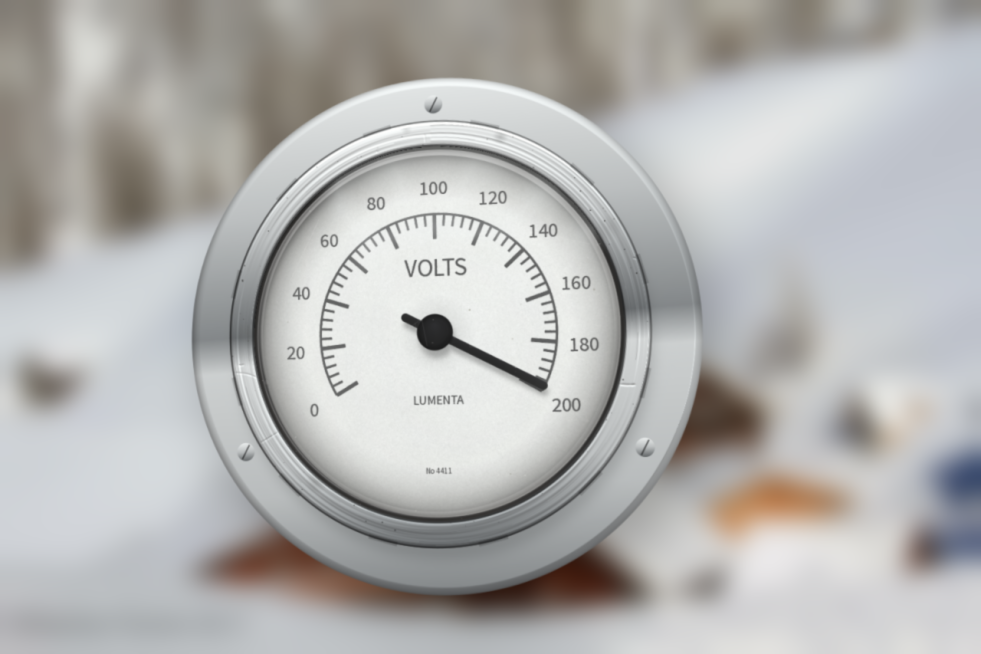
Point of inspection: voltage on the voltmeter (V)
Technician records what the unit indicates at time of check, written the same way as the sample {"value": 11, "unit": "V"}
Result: {"value": 198, "unit": "V"}
